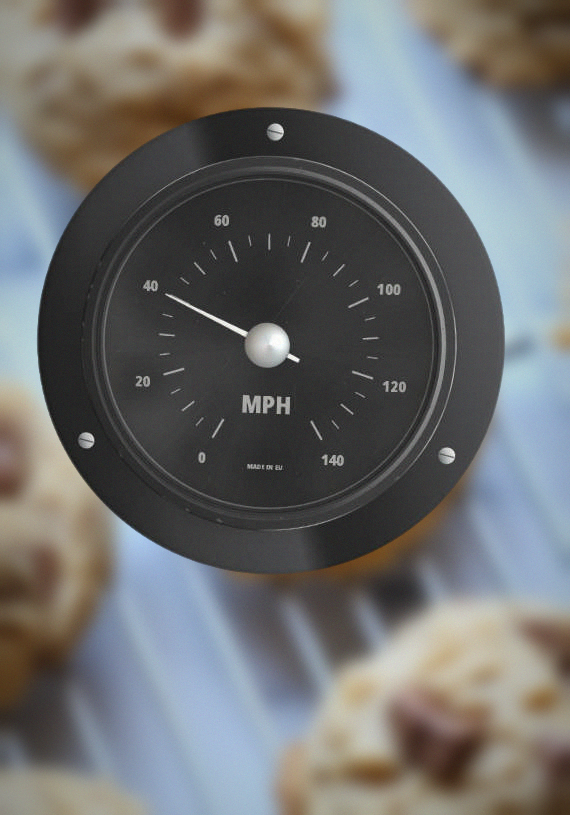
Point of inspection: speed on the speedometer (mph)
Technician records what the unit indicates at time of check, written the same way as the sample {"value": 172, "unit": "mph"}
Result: {"value": 40, "unit": "mph"}
